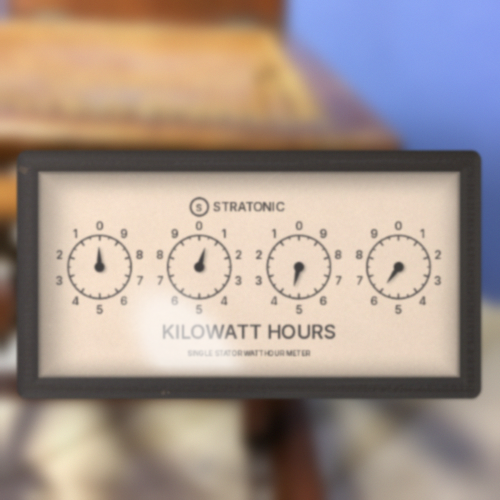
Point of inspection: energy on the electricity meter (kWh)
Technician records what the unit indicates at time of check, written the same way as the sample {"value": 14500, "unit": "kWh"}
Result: {"value": 46, "unit": "kWh"}
